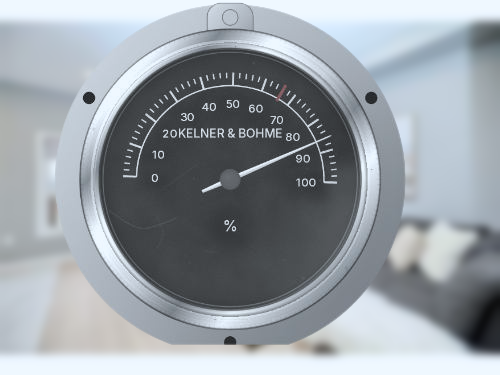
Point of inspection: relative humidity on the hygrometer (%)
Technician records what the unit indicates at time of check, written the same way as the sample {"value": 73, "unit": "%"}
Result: {"value": 86, "unit": "%"}
